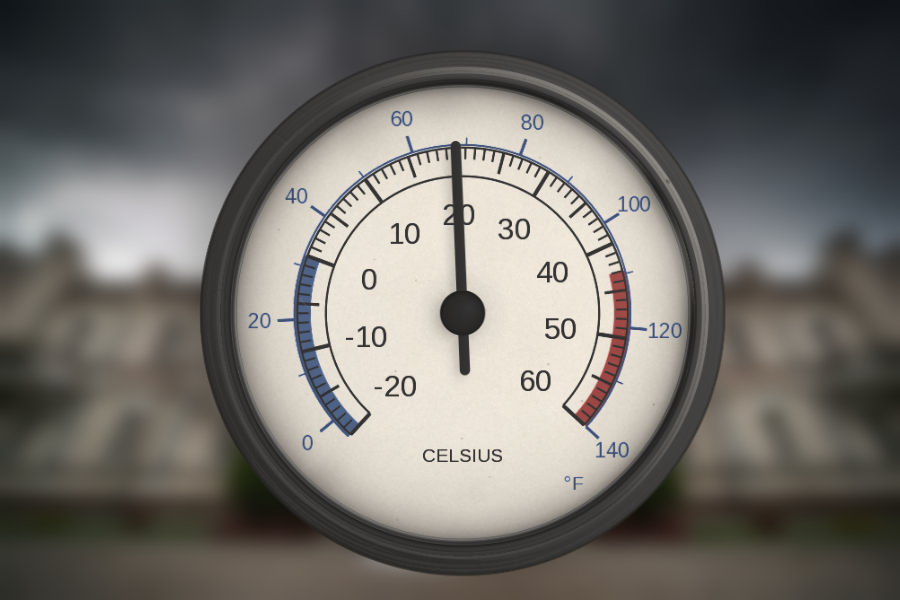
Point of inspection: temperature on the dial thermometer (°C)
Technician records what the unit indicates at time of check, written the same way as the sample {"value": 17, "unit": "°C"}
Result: {"value": 20, "unit": "°C"}
